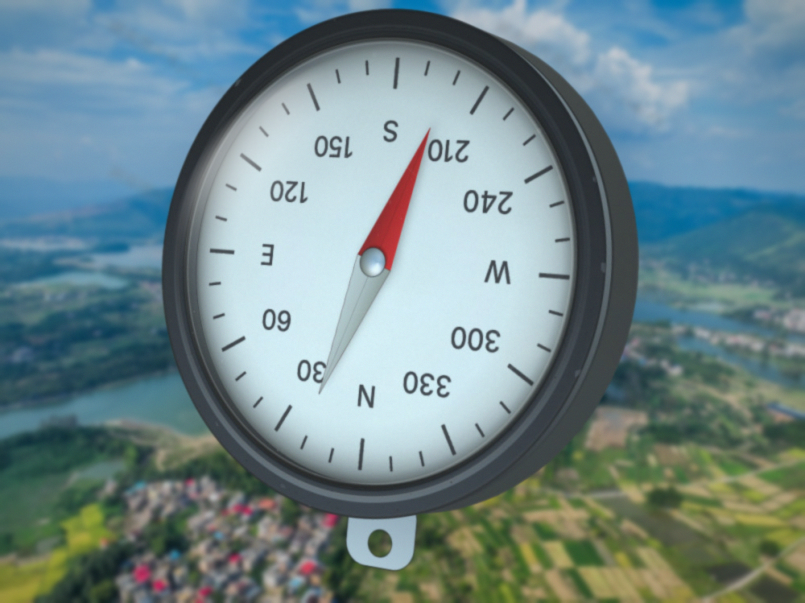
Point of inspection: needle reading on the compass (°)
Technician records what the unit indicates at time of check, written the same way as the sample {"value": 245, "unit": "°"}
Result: {"value": 200, "unit": "°"}
